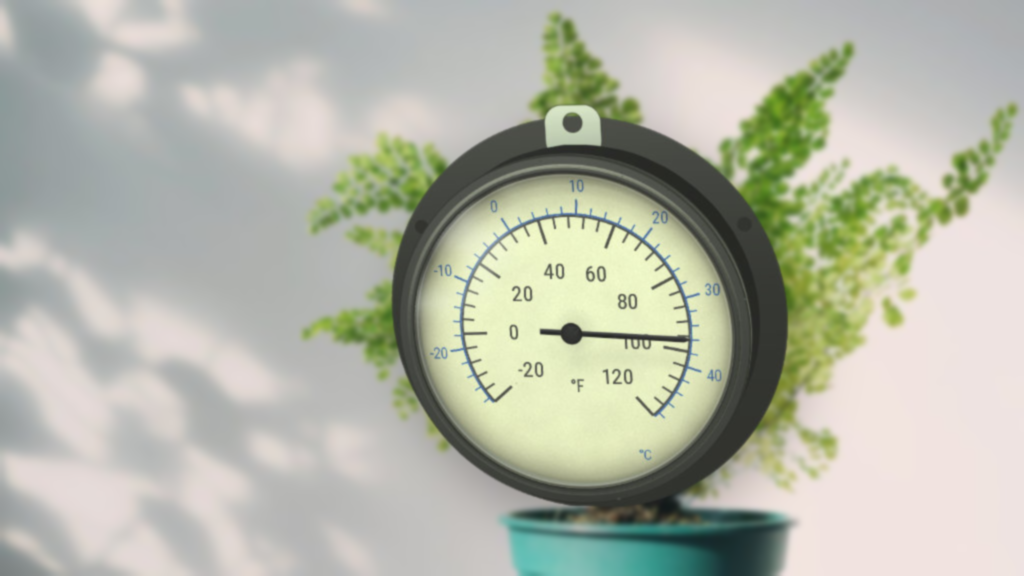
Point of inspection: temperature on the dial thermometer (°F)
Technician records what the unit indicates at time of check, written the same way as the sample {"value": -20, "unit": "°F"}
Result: {"value": 96, "unit": "°F"}
